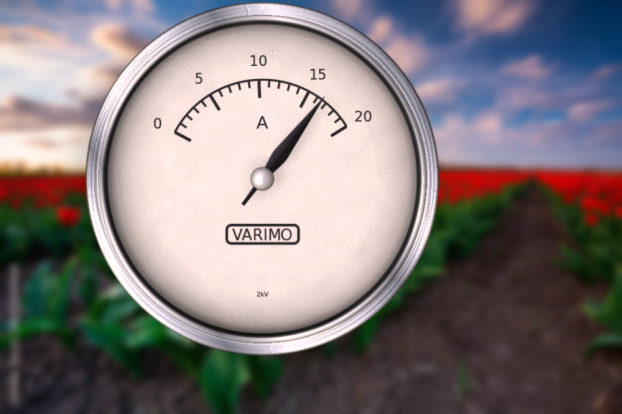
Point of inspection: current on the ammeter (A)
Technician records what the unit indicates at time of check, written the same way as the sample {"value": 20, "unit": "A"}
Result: {"value": 16.5, "unit": "A"}
